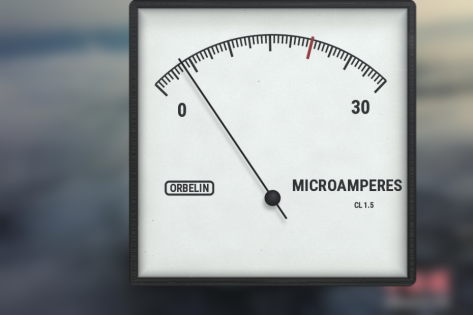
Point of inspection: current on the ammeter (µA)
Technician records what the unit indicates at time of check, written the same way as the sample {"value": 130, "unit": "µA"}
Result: {"value": 4, "unit": "µA"}
